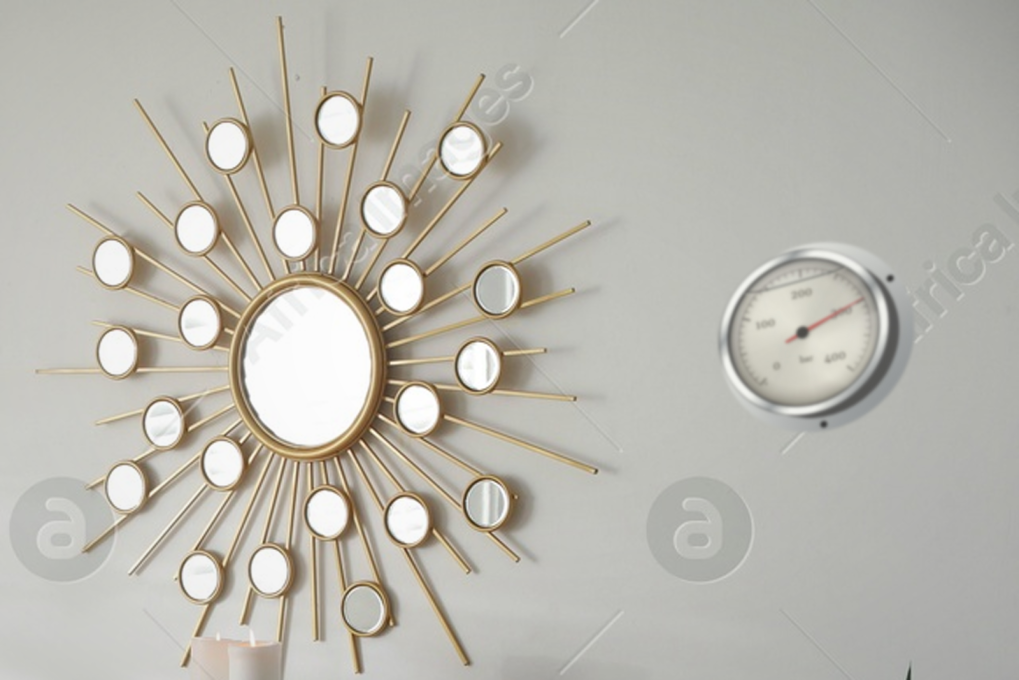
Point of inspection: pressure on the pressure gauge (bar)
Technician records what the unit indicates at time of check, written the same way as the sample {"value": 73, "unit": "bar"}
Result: {"value": 300, "unit": "bar"}
